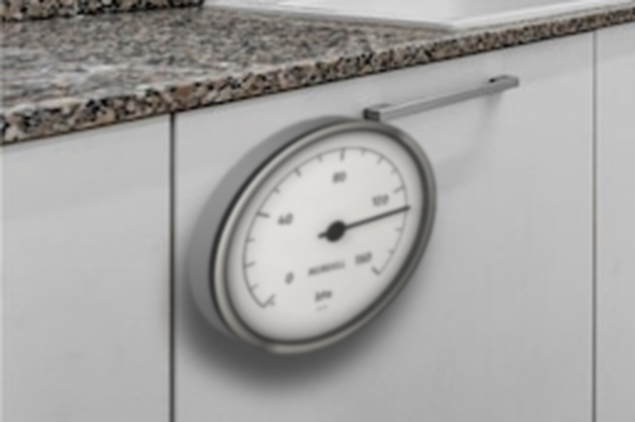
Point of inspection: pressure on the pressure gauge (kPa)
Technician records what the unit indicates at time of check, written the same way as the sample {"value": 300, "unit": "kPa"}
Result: {"value": 130, "unit": "kPa"}
